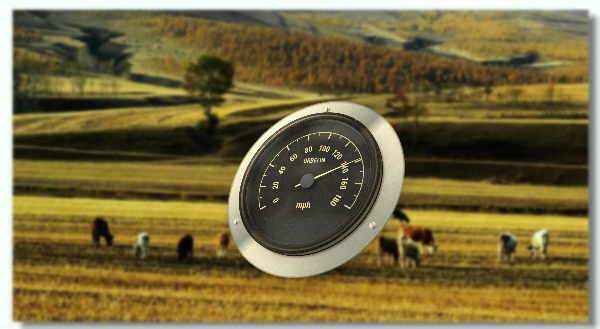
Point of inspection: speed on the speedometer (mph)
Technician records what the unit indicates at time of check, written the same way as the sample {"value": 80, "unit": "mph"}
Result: {"value": 140, "unit": "mph"}
